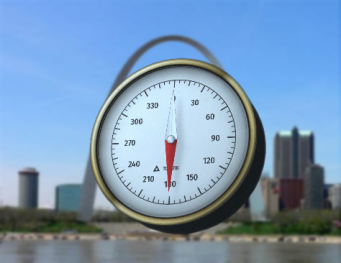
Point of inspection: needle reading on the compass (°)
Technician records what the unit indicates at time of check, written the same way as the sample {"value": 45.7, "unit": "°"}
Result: {"value": 180, "unit": "°"}
